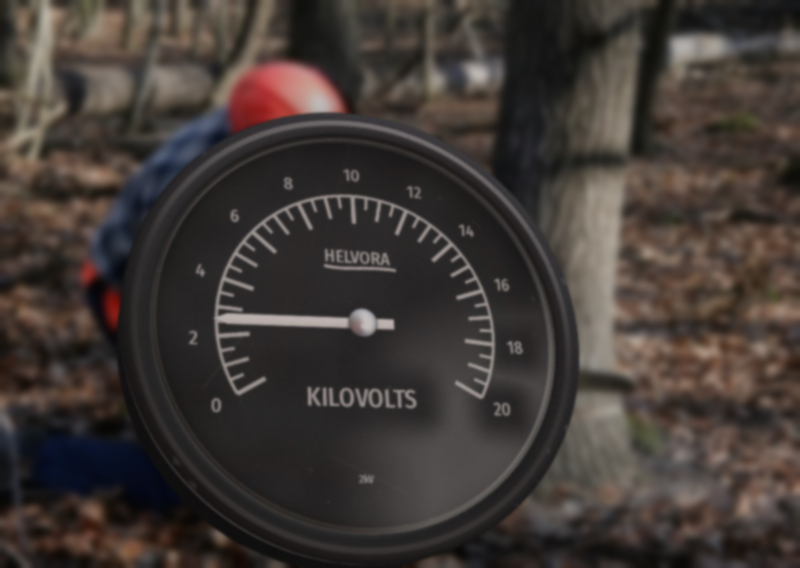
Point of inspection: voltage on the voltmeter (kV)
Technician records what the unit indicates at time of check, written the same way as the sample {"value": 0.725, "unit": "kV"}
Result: {"value": 2.5, "unit": "kV"}
